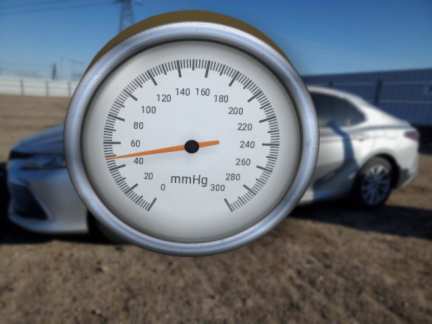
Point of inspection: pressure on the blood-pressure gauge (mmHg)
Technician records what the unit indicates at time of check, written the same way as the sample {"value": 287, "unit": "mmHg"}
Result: {"value": 50, "unit": "mmHg"}
